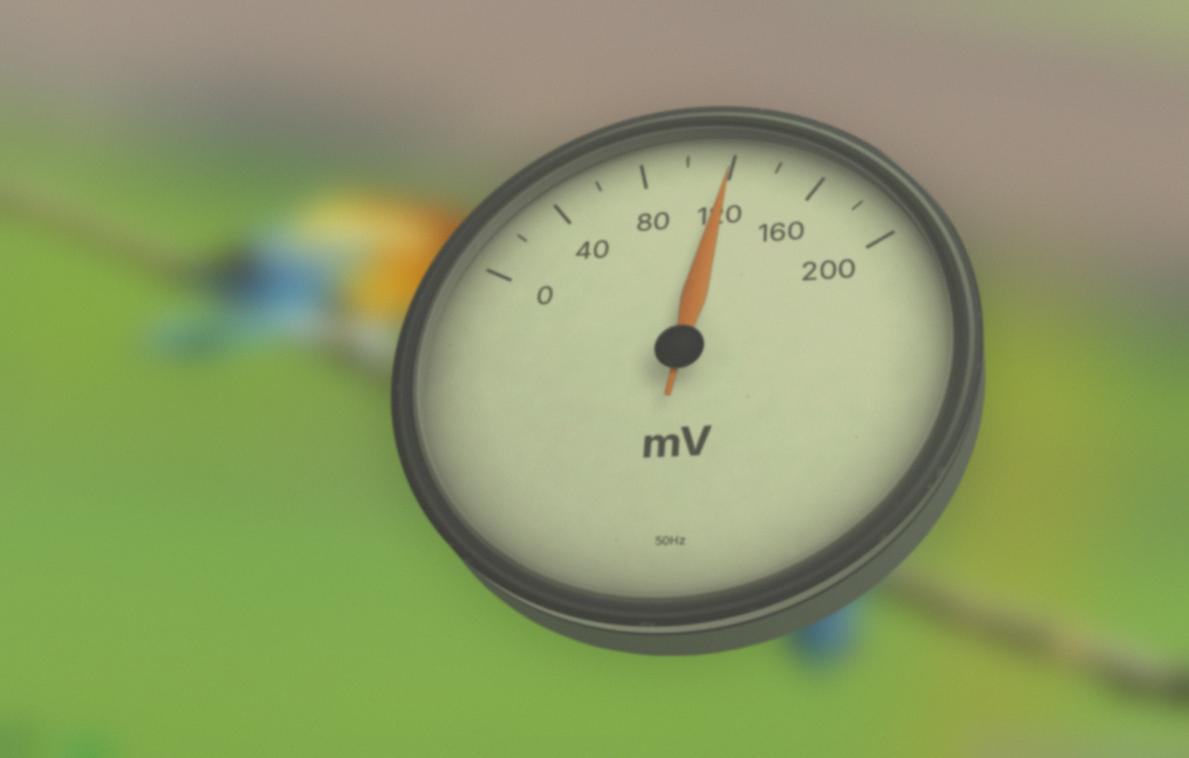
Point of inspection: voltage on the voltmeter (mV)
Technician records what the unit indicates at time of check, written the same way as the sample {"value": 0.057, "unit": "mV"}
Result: {"value": 120, "unit": "mV"}
